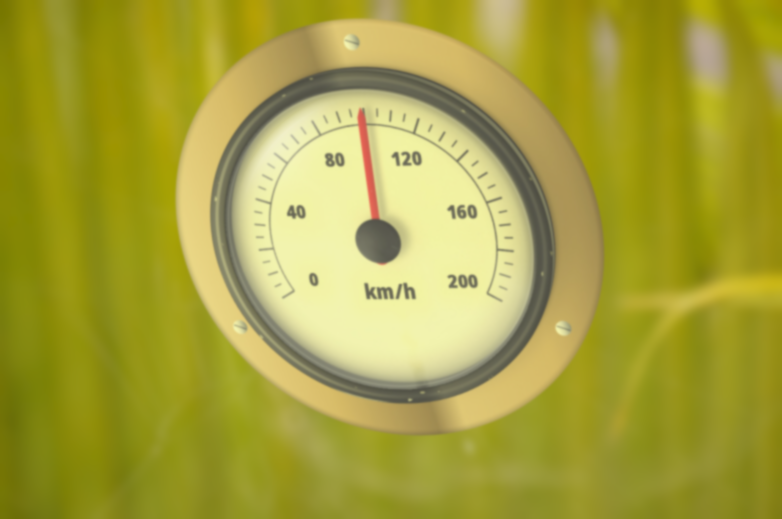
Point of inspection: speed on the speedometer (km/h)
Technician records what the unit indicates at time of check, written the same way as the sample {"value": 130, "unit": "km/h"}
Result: {"value": 100, "unit": "km/h"}
